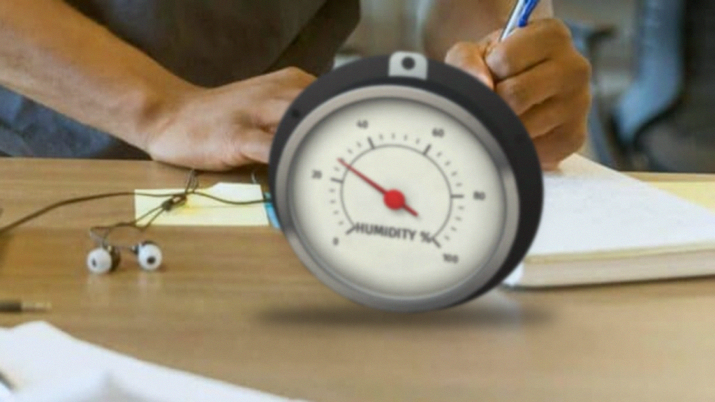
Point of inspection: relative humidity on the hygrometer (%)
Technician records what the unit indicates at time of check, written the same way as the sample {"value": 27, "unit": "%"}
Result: {"value": 28, "unit": "%"}
